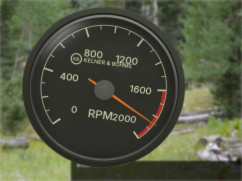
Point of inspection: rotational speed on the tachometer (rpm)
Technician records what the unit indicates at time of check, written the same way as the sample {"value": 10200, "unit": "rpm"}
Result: {"value": 1850, "unit": "rpm"}
